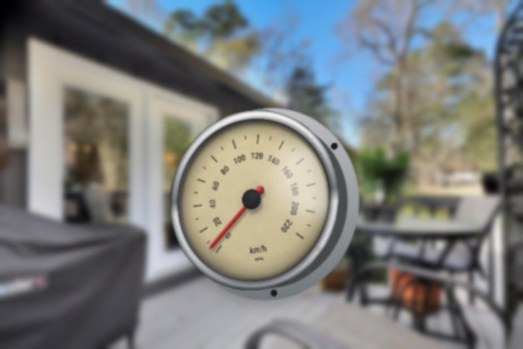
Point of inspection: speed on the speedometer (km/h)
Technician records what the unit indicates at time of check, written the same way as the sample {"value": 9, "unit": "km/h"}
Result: {"value": 5, "unit": "km/h"}
